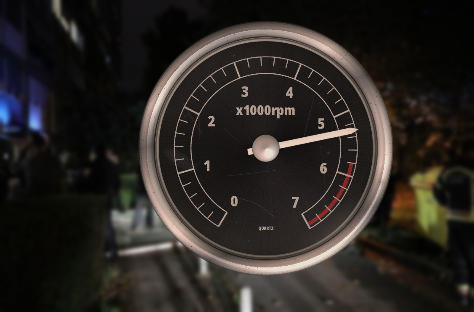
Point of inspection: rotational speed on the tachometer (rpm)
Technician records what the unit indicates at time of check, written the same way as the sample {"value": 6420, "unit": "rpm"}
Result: {"value": 5300, "unit": "rpm"}
